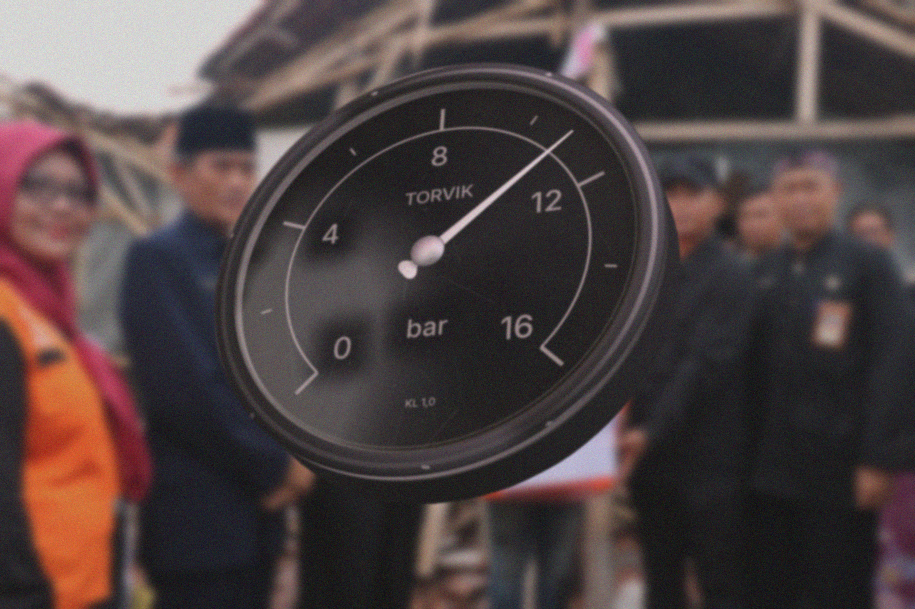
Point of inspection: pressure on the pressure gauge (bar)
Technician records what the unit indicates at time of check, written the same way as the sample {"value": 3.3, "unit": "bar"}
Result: {"value": 11, "unit": "bar"}
